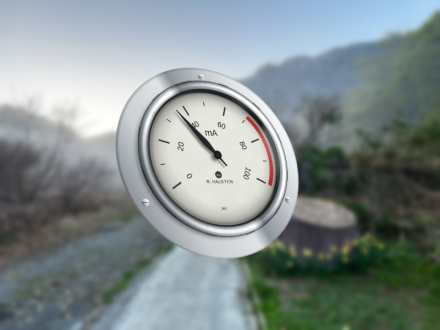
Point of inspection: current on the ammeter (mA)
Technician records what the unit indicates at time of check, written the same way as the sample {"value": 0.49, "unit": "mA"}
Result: {"value": 35, "unit": "mA"}
